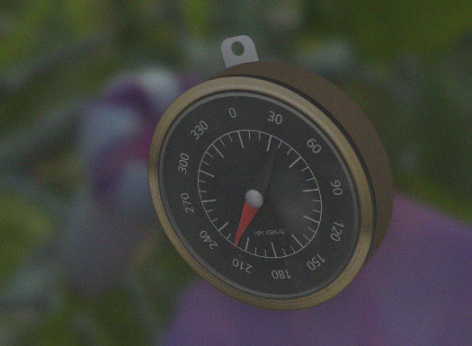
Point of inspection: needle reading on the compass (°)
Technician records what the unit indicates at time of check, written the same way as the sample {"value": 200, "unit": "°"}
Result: {"value": 220, "unit": "°"}
